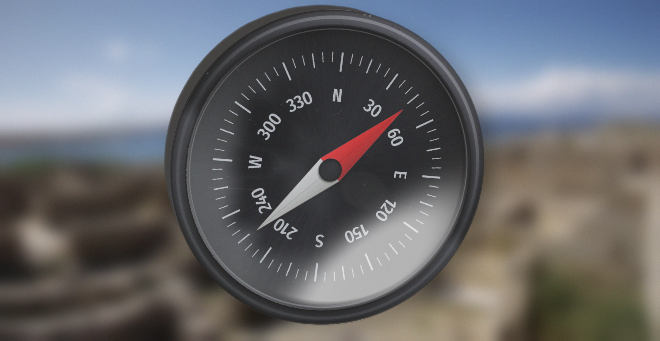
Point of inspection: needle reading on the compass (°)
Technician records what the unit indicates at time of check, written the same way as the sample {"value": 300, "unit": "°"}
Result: {"value": 45, "unit": "°"}
